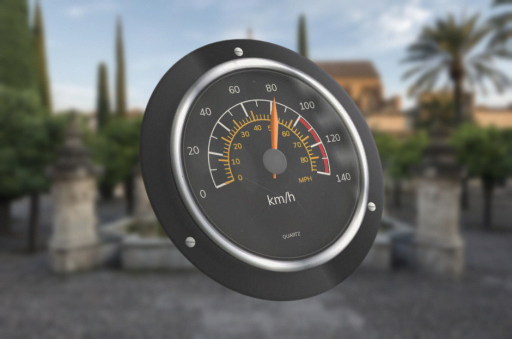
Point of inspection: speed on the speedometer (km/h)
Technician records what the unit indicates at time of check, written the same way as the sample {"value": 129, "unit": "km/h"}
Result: {"value": 80, "unit": "km/h"}
